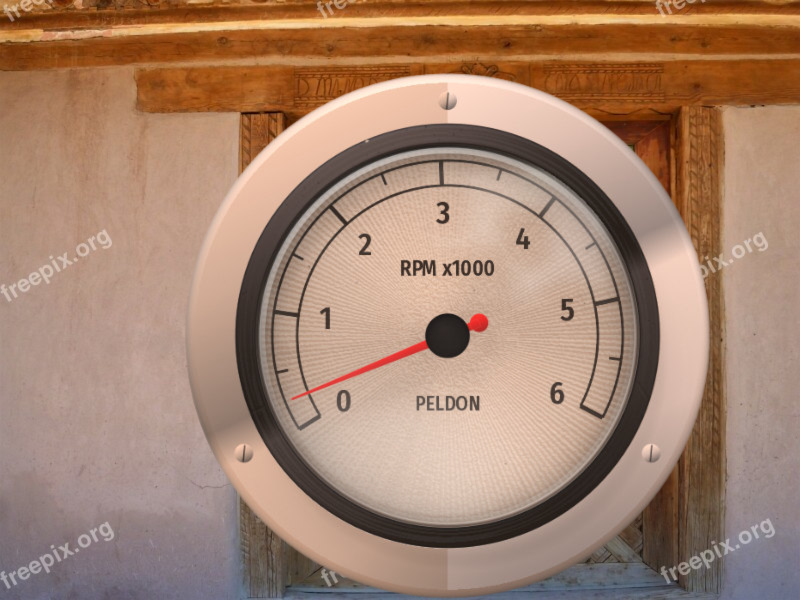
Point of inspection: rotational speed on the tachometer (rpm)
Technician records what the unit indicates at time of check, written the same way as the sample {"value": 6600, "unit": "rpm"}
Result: {"value": 250, "unit": "rpm"}
